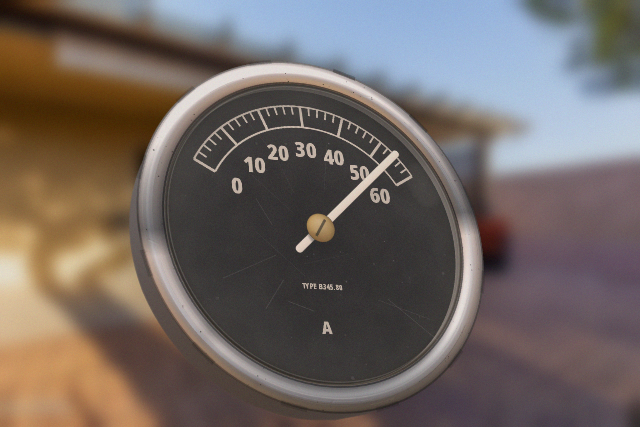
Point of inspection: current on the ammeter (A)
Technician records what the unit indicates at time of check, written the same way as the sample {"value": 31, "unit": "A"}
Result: {"value": 54, "unit": "A"}
